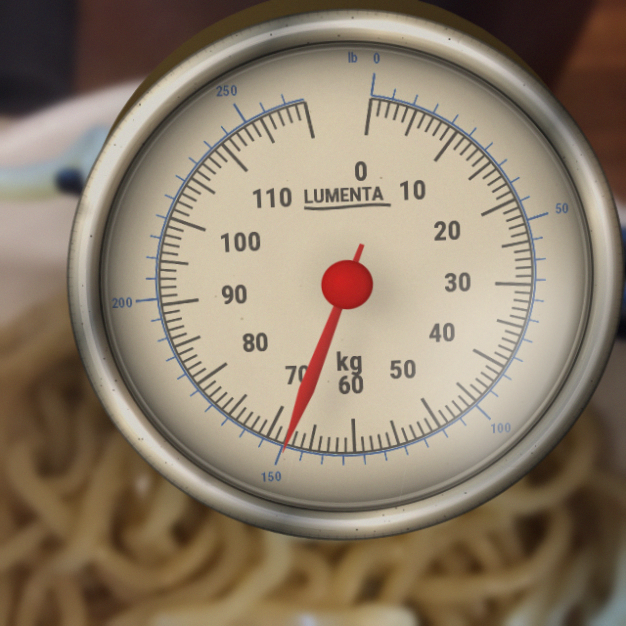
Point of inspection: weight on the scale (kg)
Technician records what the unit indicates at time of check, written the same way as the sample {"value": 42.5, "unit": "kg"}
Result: {"value": 68, "unit": "kg"}
